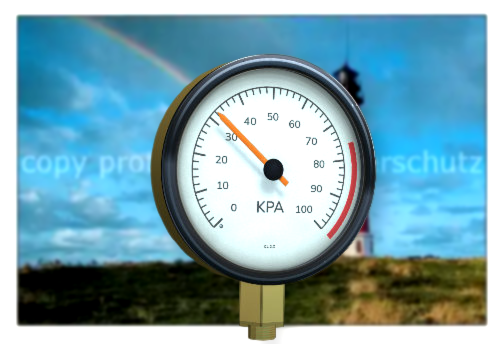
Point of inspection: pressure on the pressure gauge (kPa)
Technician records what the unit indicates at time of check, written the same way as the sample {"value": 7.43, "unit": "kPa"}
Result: {"value": 32, "unit": "kPa"}
